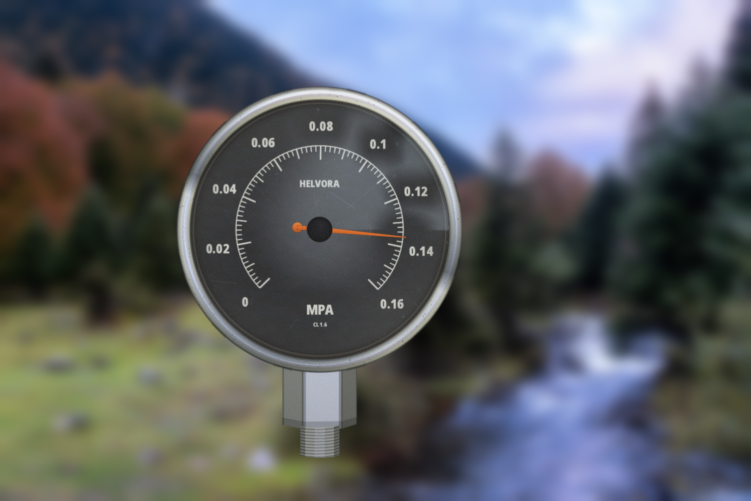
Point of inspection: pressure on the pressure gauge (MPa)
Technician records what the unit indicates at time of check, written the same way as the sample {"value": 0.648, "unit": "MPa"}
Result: {"value": 0.136, "unit": "MPa"}
